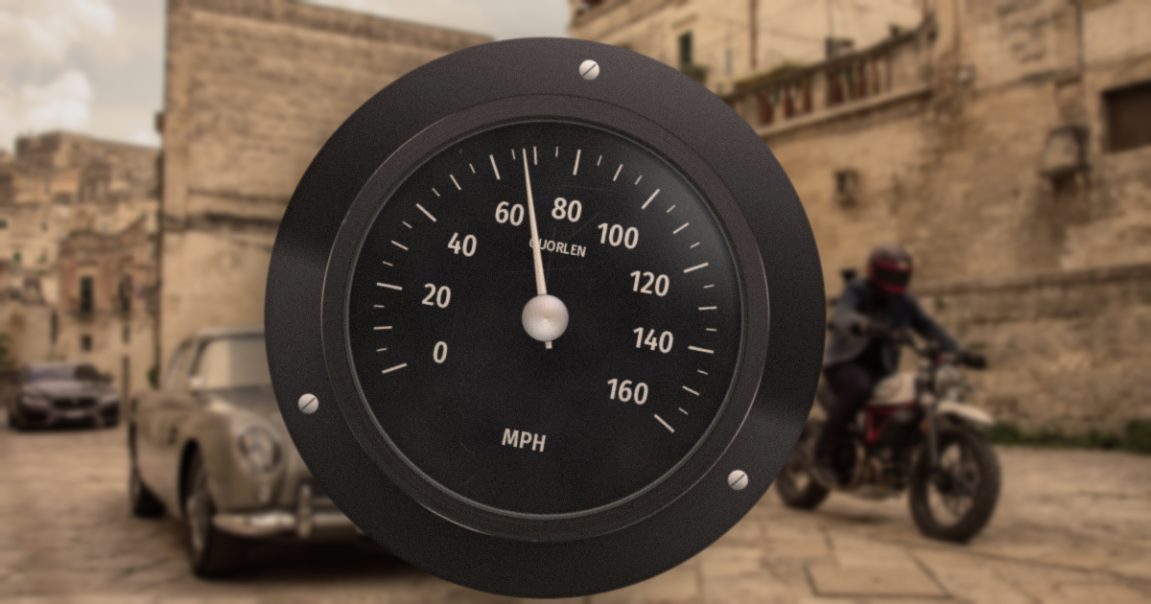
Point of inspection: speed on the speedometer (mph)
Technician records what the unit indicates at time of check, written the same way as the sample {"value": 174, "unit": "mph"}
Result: {"value": 67.5, "unit": "mph"}
